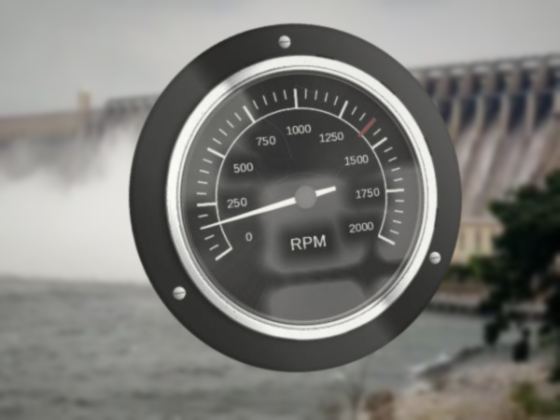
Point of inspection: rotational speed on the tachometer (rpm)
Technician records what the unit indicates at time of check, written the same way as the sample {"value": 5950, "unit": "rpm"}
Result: {"value": 150, "unit": "rpm"}
